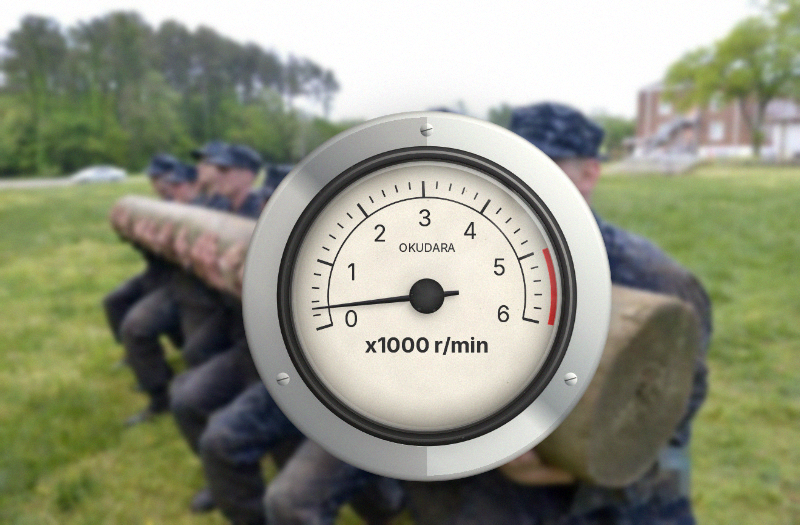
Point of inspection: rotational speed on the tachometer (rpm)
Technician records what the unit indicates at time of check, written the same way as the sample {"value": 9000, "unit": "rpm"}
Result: {"value": 300, "unit": "rpm"}
